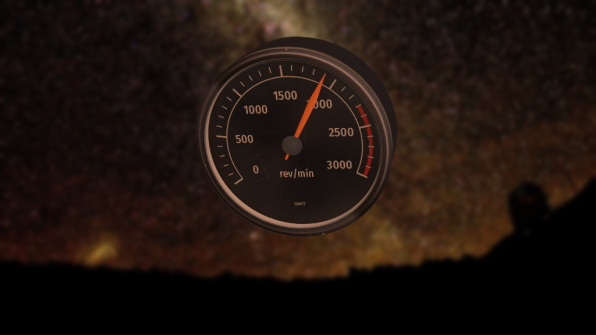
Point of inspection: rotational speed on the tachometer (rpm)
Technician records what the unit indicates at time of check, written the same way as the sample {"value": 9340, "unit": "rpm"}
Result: {"value": 1900, "unit": "rpm"}
